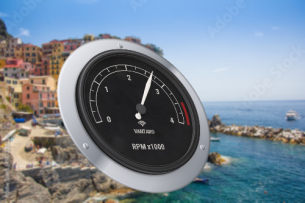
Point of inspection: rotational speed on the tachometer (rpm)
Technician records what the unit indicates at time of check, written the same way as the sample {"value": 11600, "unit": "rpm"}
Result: {"value": 2625, "unit": "rpm"}
